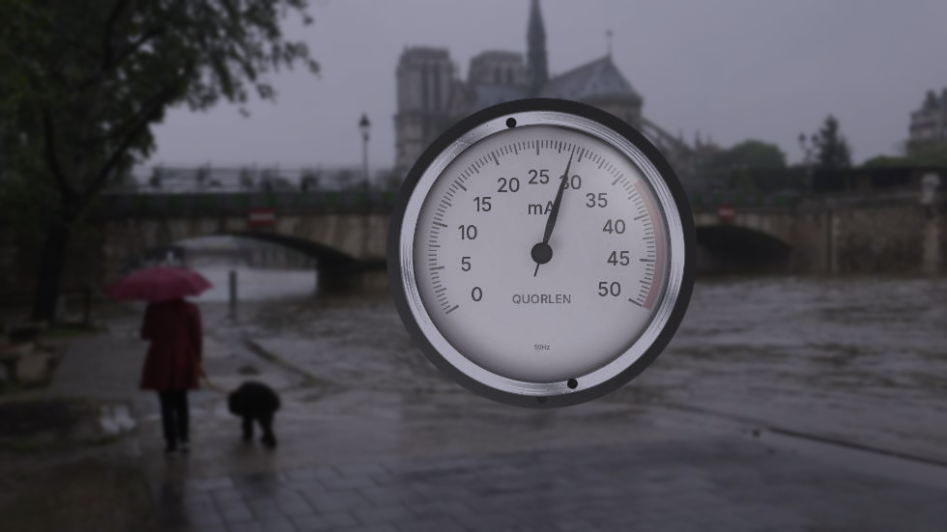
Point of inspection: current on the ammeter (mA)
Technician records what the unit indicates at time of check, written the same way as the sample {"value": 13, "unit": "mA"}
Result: {"value": 29, "unit": "mA"}
